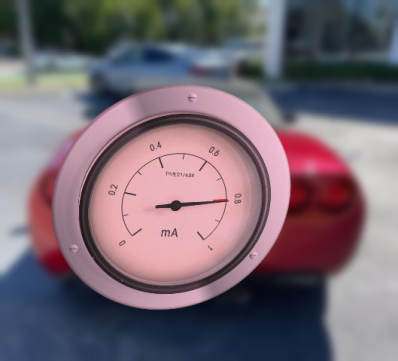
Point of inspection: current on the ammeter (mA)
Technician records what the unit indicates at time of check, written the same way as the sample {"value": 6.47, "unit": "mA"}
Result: {"value": 0.8, "unit": "mA"}
